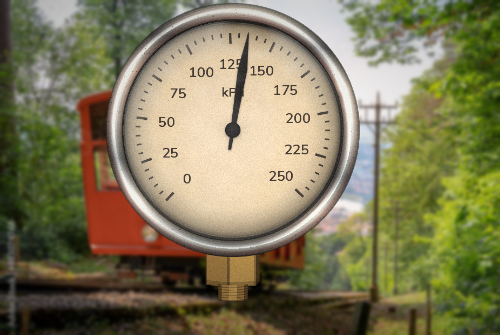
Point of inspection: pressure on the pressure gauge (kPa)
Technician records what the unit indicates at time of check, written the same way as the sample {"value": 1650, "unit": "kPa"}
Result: {"value": 135, "unit": "kPa"}
